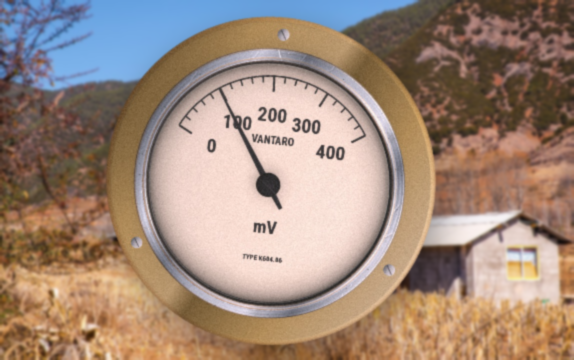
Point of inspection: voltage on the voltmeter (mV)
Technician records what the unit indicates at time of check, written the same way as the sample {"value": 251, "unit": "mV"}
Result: {"value": 100, "unit": "mV"}
